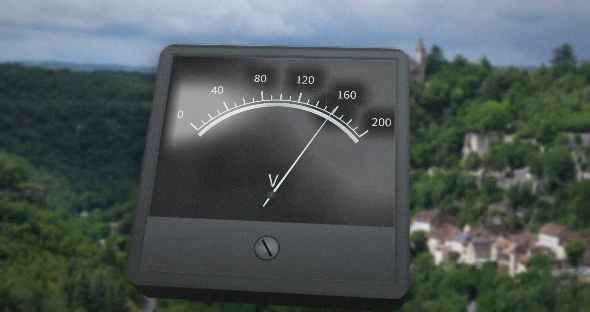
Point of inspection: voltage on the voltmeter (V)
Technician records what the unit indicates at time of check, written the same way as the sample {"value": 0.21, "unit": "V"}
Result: {"value": 160, "unit": "V"}
